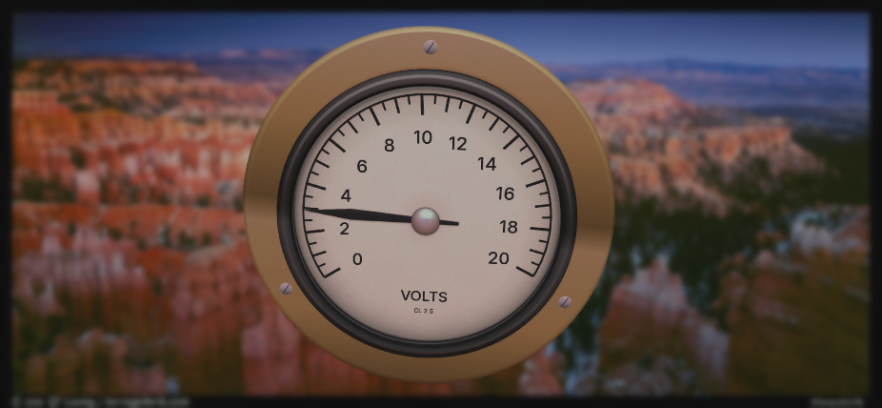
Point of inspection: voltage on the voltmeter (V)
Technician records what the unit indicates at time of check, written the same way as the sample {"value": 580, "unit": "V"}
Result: {"value": 3, "unit": "V"}
